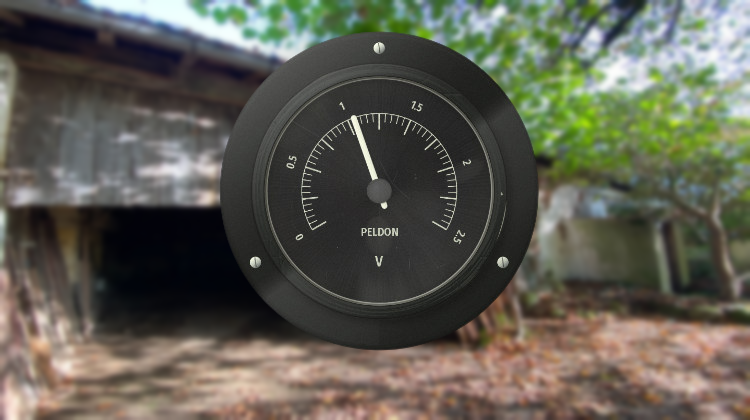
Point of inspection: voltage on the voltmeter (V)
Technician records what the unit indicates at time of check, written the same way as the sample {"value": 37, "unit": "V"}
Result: {"value": 1.05, "unit": "V"}
